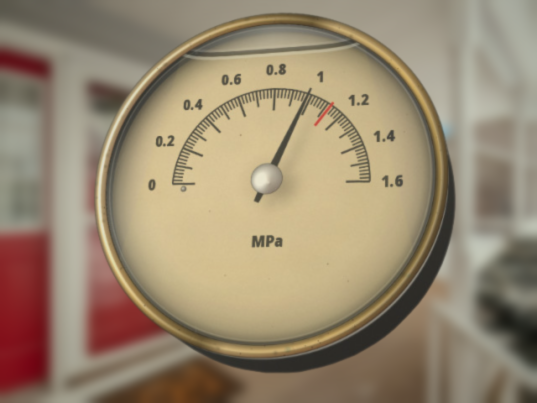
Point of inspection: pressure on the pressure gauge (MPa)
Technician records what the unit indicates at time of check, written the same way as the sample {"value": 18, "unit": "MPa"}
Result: {"value": 1, "unit": "MPa"}
